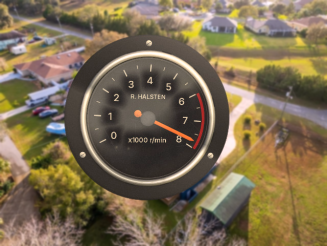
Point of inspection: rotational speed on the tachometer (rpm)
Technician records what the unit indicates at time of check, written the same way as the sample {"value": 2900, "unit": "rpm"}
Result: {"value": 7750, "unit": "rpm"}
